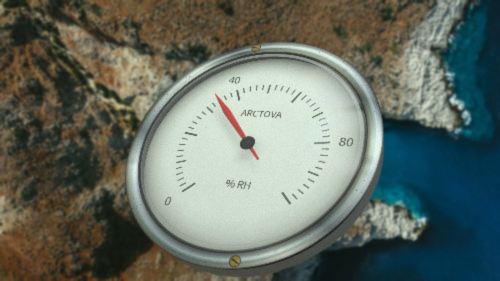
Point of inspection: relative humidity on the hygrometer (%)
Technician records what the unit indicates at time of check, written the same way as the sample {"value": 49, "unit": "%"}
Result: {"value": 34, "unit": "%"}
